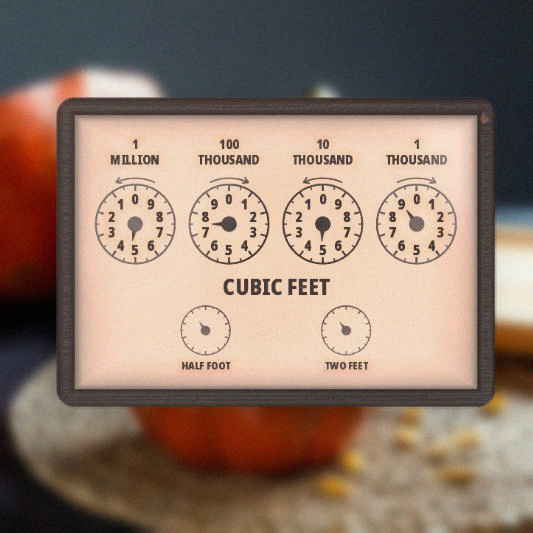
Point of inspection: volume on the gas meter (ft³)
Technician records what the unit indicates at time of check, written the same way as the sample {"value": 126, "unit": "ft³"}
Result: {"value": 474900, "unit": "ft³"}
